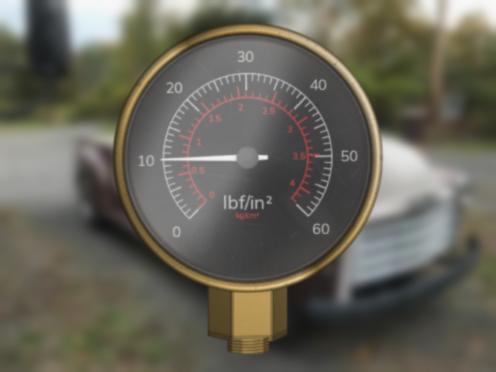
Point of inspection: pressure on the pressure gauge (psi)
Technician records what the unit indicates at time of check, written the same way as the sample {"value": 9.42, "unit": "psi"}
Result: {"value": 10, "unit": "psi"}
